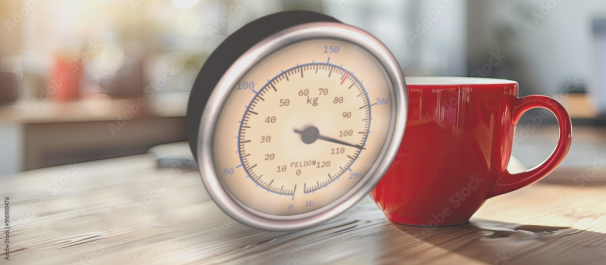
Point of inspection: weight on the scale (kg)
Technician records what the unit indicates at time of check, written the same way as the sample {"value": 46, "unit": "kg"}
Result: {"value": 105, "unit": "kg"}
